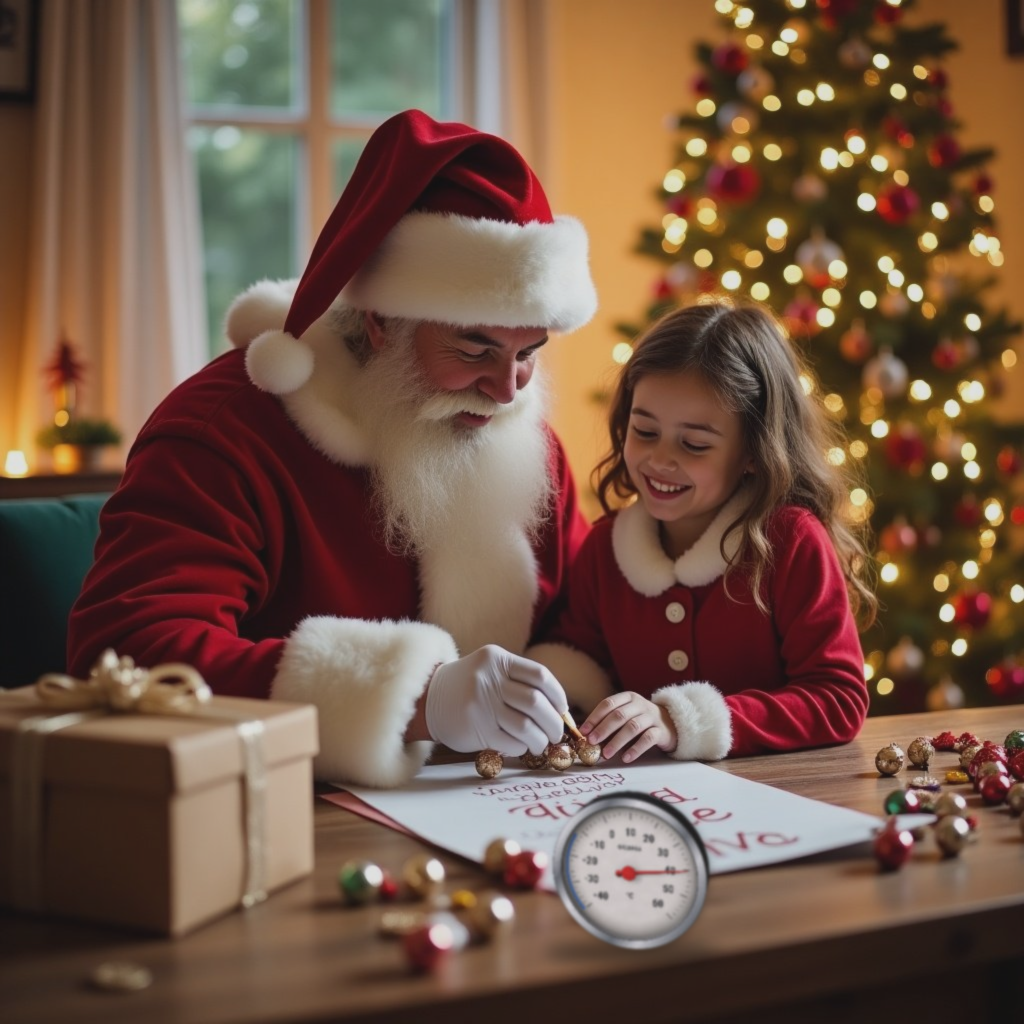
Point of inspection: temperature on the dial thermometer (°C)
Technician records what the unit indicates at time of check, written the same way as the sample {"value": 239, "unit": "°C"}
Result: {"value": 40, "unit": "°C"}
